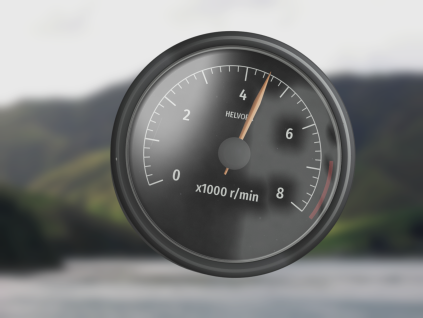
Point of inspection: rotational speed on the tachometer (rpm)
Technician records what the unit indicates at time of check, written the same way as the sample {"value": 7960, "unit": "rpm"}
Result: {"value": 4500, "unit": "rpm"}
